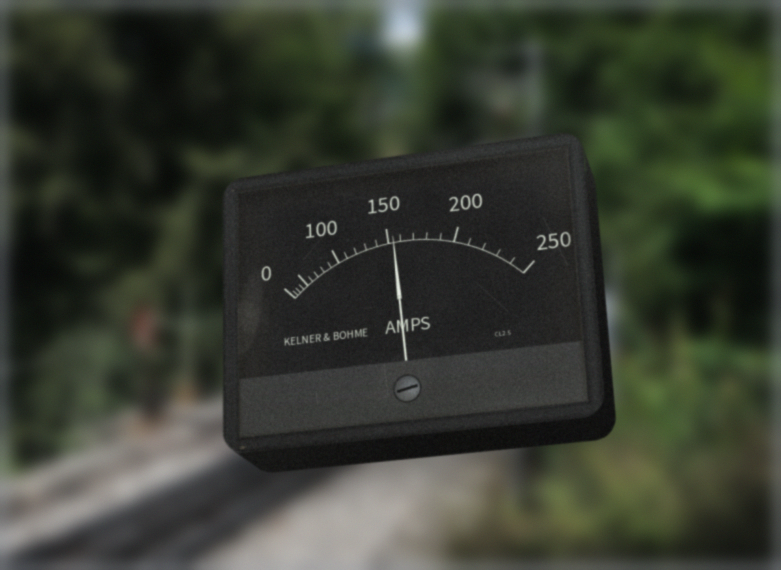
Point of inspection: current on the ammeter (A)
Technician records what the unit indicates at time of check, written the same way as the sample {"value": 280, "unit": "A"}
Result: {"value": 155, "unit": "A"}
